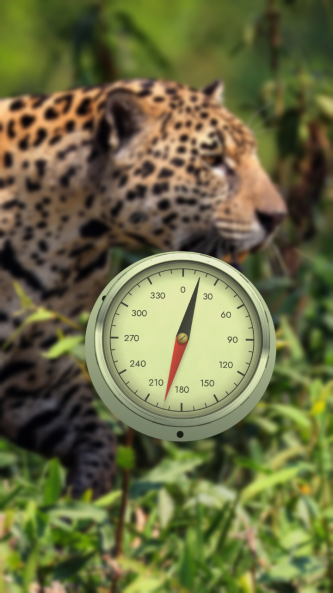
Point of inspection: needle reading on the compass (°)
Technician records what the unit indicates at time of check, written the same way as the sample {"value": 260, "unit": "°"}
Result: {"value": 195, "unit": "°"}
